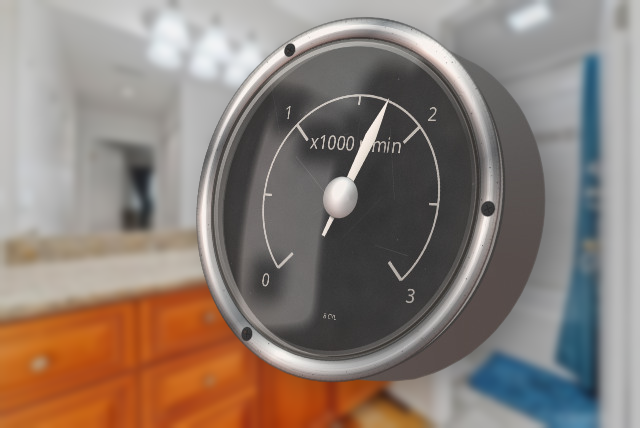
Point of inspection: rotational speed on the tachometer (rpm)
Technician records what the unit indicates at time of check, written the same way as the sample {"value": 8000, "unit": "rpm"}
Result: {"value": 1750, "unit": "rpm"}
